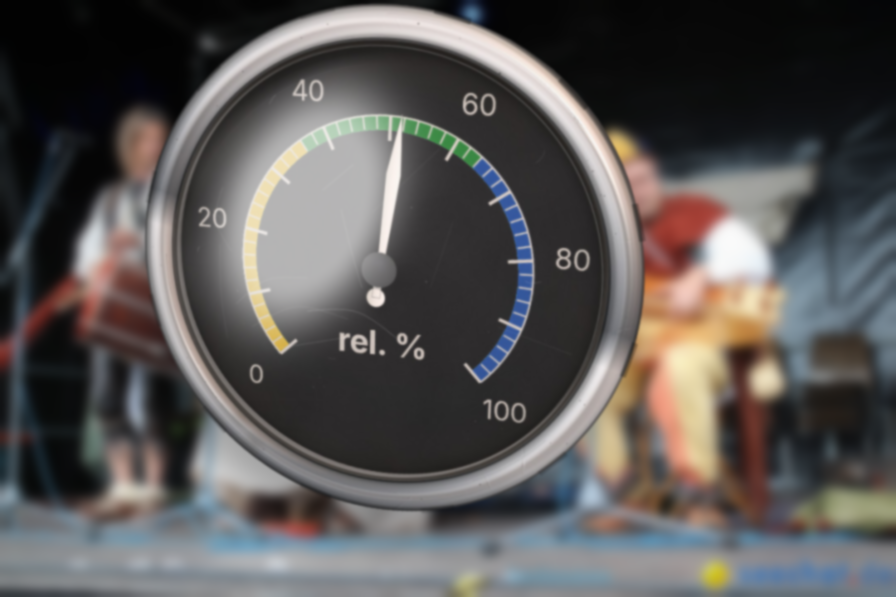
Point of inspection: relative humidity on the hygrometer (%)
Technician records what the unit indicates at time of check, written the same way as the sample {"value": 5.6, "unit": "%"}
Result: {"value": 52, "unit": "%"}
